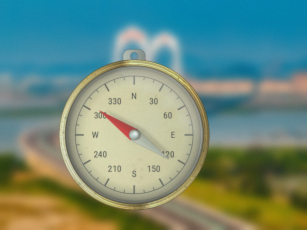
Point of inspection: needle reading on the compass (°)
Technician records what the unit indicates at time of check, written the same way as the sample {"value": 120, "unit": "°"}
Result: {"value": 305, "unit": "°"}
